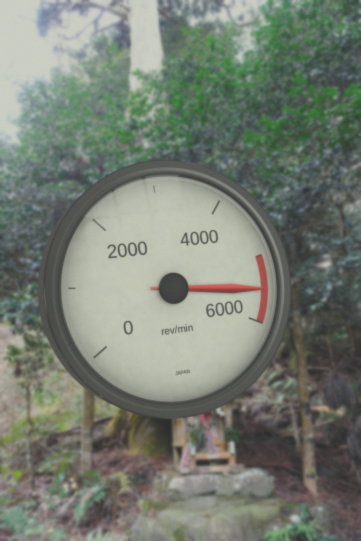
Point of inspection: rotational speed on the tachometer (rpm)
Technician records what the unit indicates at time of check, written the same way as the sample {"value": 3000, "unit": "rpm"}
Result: {"value": 5500, "unit": "rpm"}
